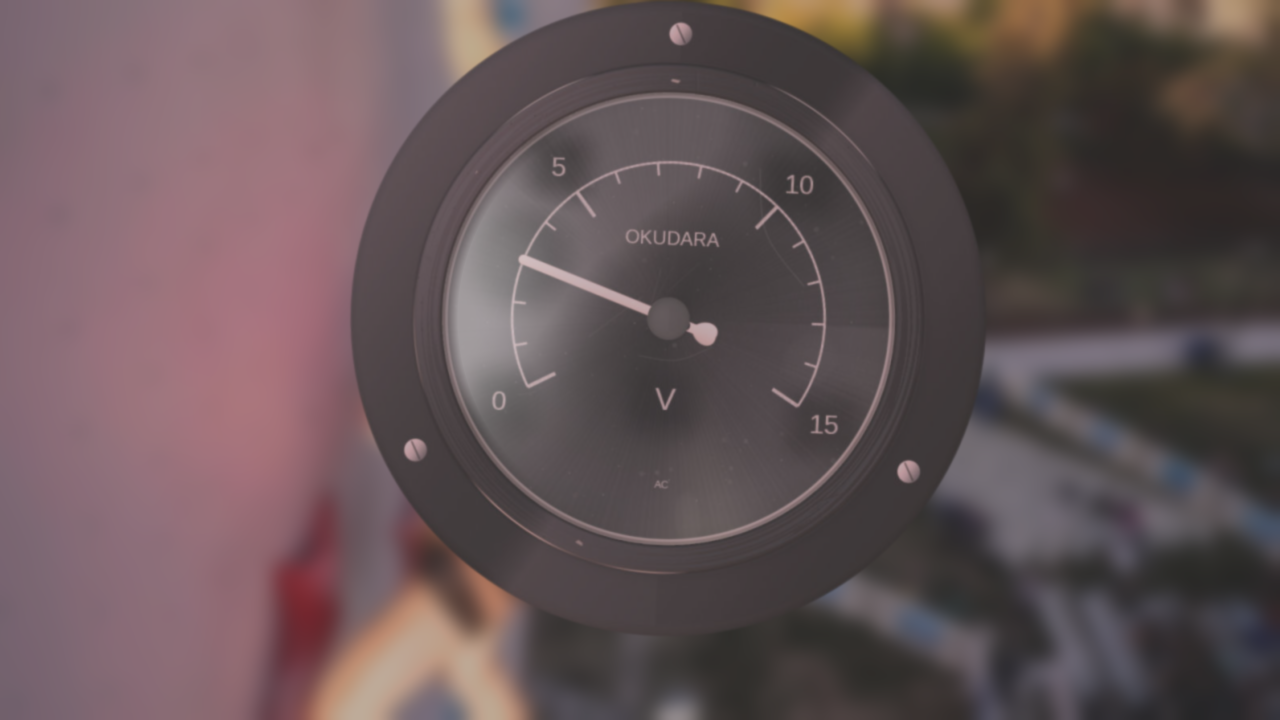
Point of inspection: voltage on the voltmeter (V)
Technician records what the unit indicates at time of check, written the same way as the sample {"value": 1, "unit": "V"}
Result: {"value": 3, "unit": "V"}
